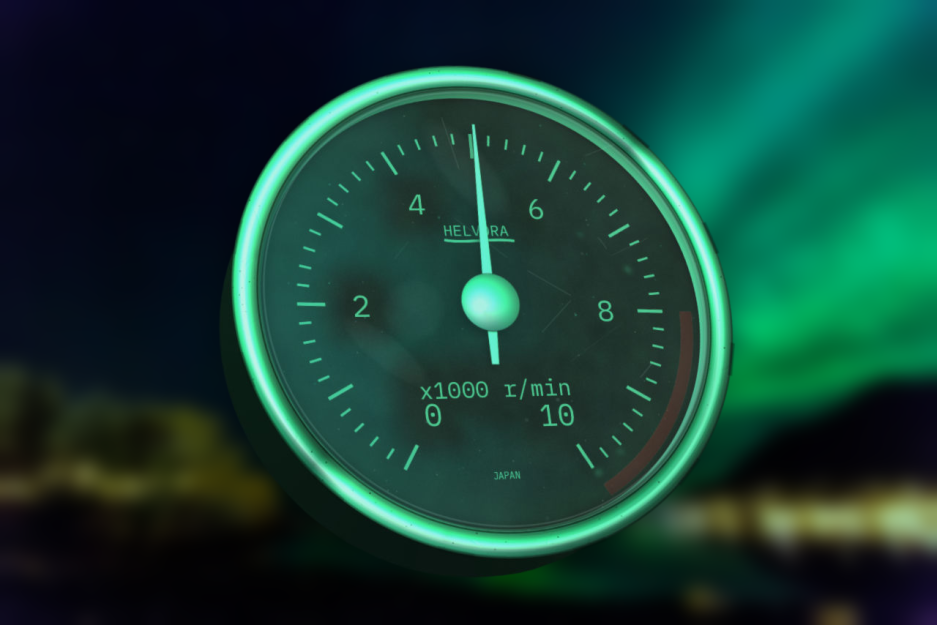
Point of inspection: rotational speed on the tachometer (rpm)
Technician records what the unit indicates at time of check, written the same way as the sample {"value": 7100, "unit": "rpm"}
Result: {"value": 5000, "unit": "rpm"}
